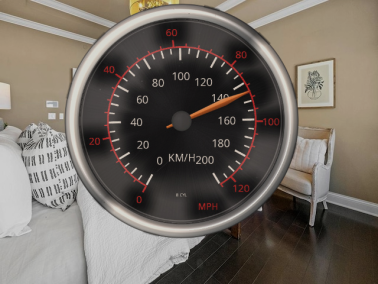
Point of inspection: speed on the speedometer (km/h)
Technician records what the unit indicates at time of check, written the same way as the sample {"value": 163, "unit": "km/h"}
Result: {"value": 145, "unit": "km/h"}
